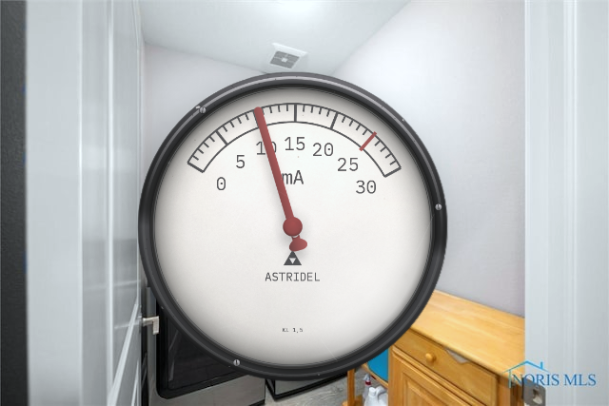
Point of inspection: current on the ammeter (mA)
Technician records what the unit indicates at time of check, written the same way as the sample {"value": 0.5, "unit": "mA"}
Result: {"value": 10.5, "unit": "mA"}
